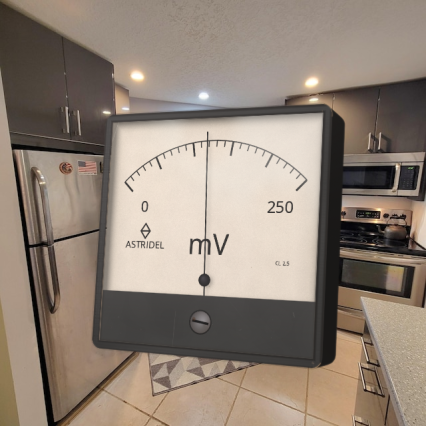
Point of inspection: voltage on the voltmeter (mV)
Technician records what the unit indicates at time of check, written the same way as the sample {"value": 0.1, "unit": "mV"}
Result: {"value": 120, "unit": "mV"}
